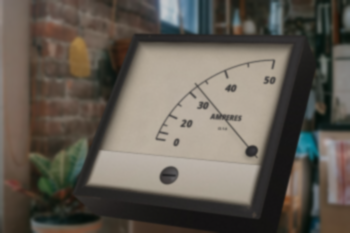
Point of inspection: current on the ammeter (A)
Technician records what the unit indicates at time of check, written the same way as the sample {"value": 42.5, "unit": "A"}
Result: {"value": 32.5, "unit": "A"}
